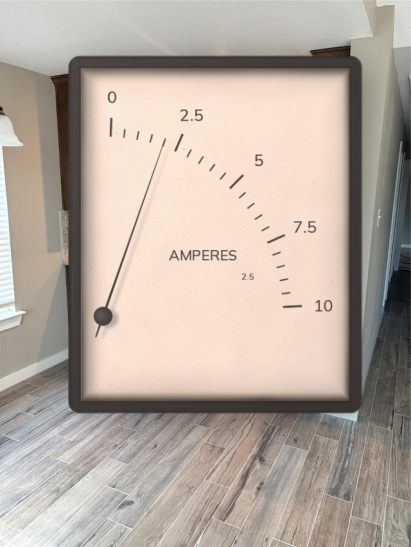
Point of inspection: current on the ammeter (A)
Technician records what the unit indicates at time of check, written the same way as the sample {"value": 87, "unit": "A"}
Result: {"value": 2, "unit": "A"}
